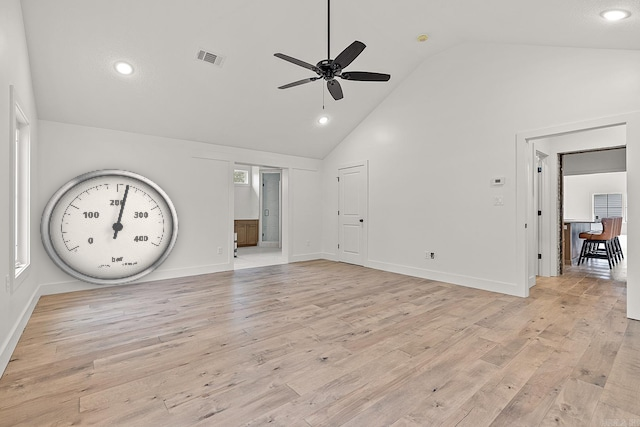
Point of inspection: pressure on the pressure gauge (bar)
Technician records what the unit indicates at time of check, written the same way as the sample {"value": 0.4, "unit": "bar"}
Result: {"value": 220, "unit": "bar"}
